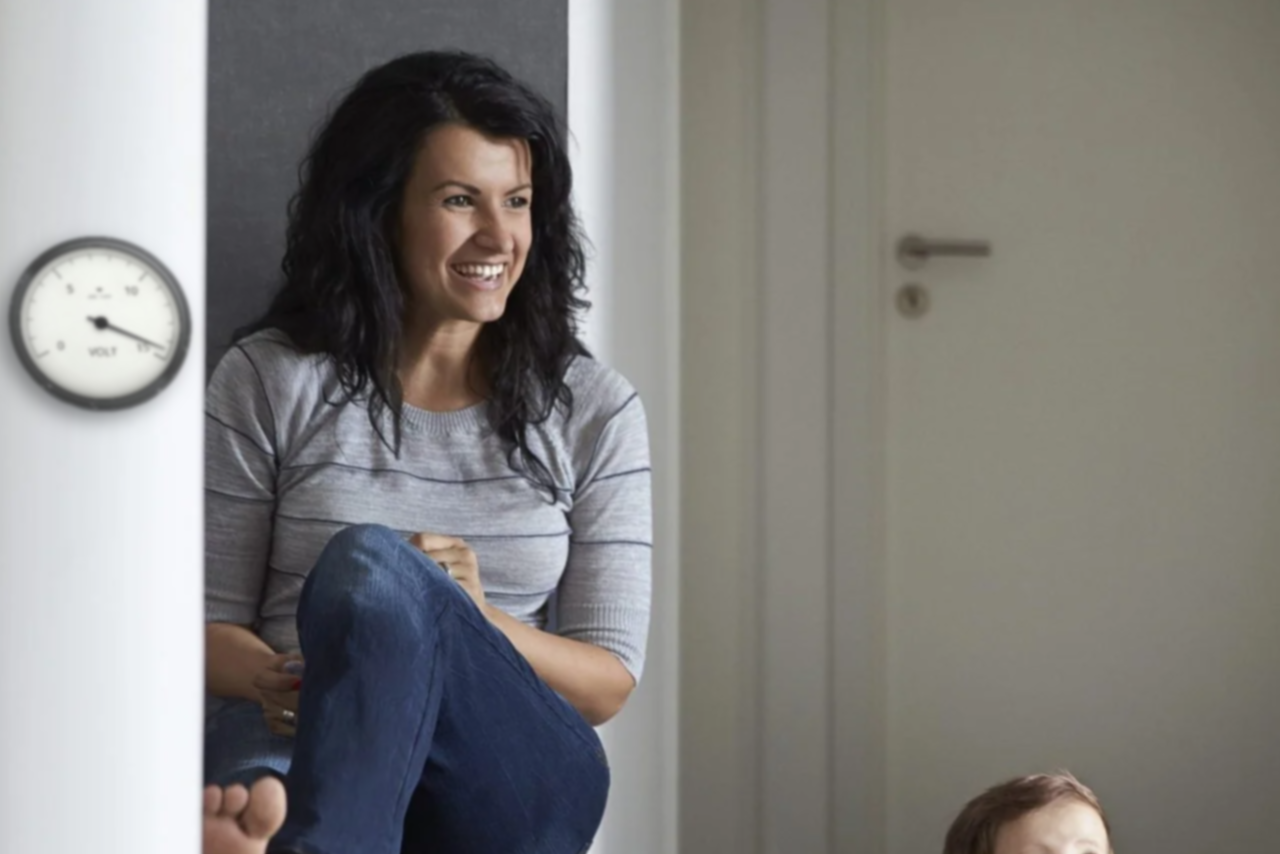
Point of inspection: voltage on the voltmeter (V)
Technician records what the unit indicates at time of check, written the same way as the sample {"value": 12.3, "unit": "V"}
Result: {"value": 14.5, "unit": "V"}
